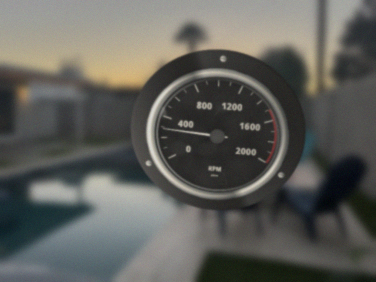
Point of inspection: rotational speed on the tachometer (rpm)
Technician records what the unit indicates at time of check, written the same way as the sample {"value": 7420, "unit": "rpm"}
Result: {"value": 300, "unit": "rpm"}
